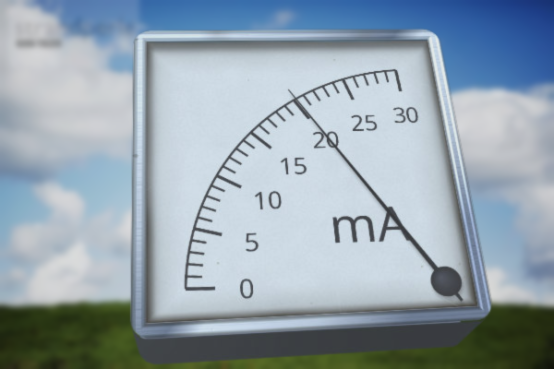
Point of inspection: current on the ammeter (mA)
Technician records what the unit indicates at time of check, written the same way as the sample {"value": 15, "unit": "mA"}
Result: {"value": 20, "unit": "mA"}
